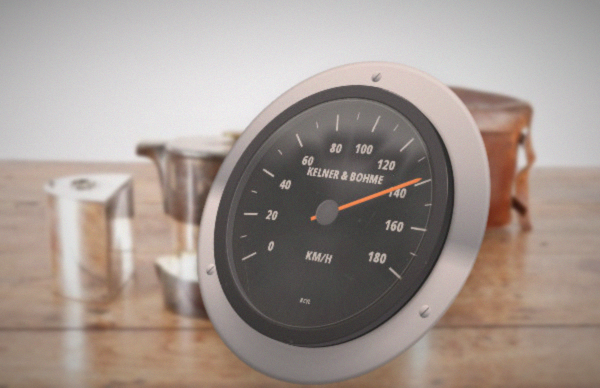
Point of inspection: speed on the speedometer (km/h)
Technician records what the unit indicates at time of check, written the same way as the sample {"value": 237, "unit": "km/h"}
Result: {"value": 140, "unit": "km/h"}
